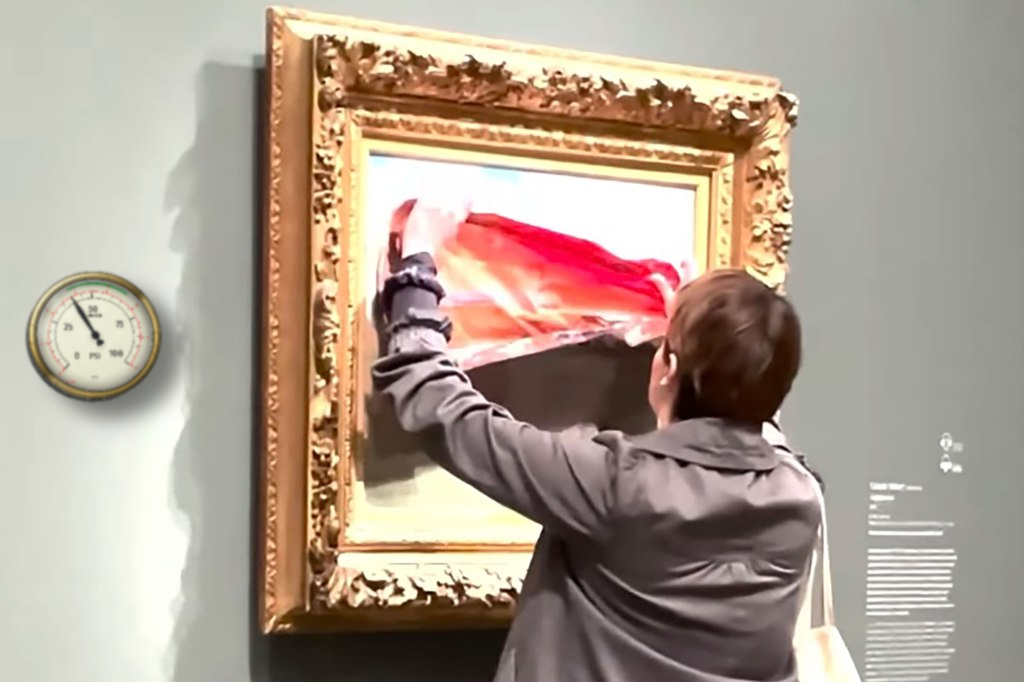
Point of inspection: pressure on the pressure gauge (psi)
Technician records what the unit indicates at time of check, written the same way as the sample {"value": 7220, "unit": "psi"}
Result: {"value": 40, "unit": "psi"}
